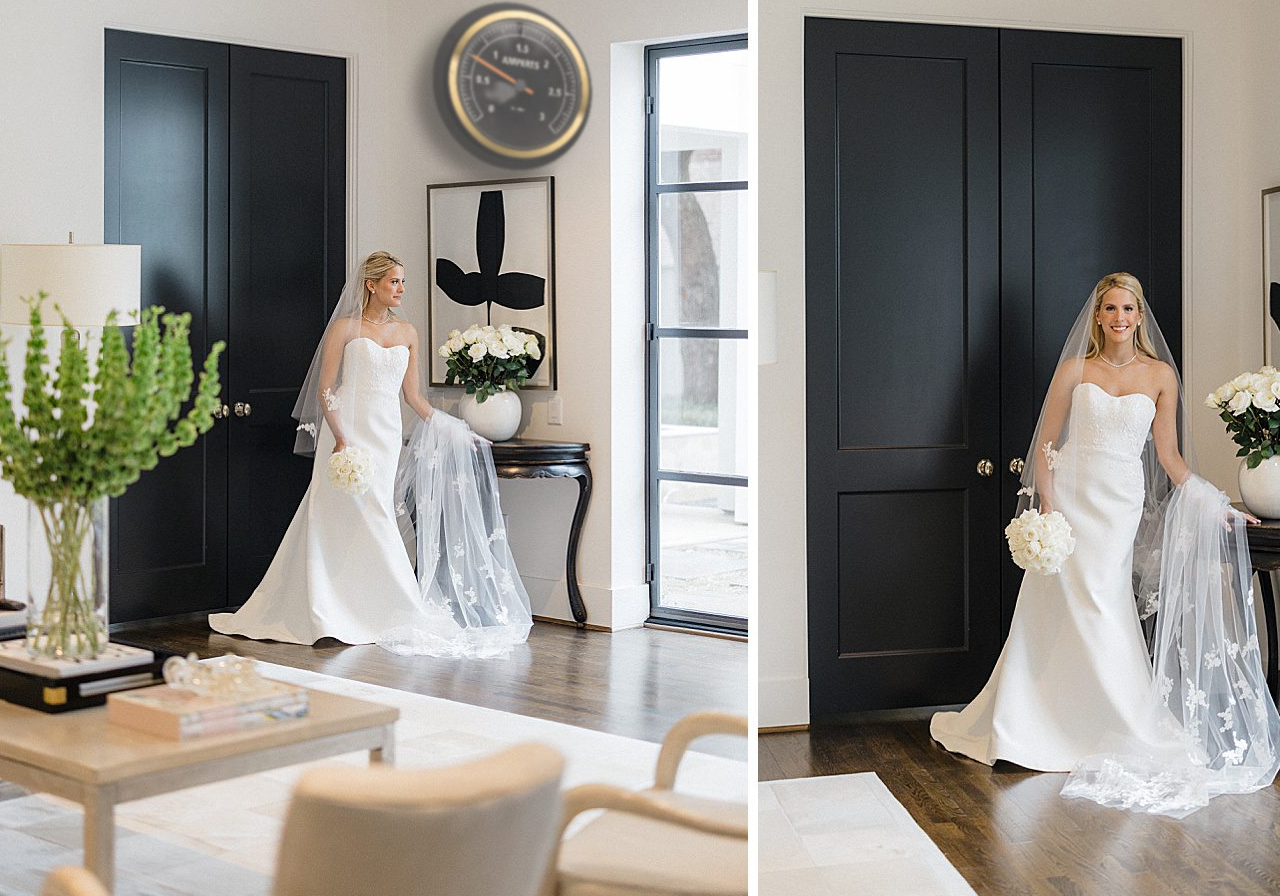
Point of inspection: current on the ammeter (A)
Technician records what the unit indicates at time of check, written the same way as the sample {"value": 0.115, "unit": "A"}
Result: {"value": 0.75, "unit": "A"}
